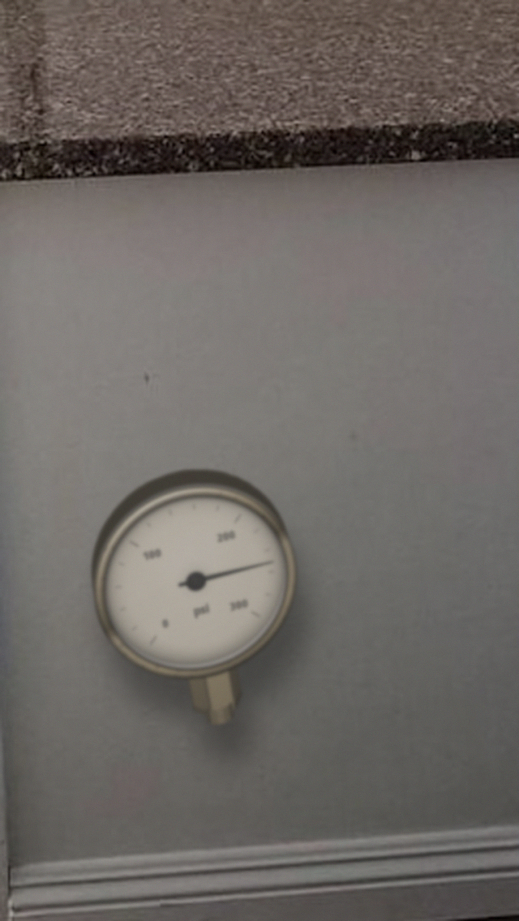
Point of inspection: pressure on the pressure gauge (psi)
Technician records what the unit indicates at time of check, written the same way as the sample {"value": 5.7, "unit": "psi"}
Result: {"value": 250, "unit": "psi"}
